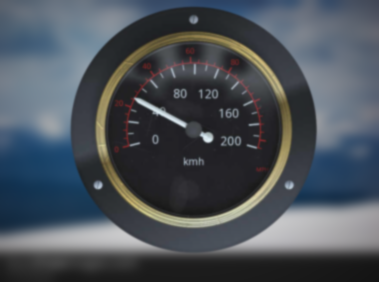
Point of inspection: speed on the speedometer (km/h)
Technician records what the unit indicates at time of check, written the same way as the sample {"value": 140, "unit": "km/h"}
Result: {"value": 40, "unit": "km/h"}
